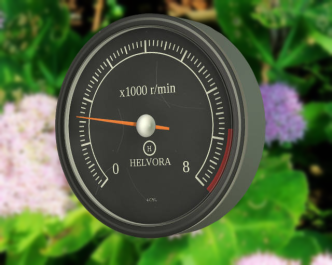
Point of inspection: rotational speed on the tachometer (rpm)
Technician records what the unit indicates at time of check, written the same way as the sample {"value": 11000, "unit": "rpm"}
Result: {"value": 1600, "unit": "rpm"}
